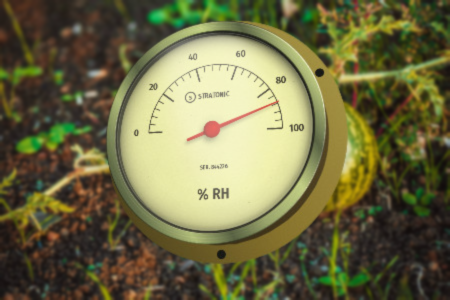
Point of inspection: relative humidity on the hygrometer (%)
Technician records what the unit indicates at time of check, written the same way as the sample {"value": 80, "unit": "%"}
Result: {"value": 88, "unit": "%"}
